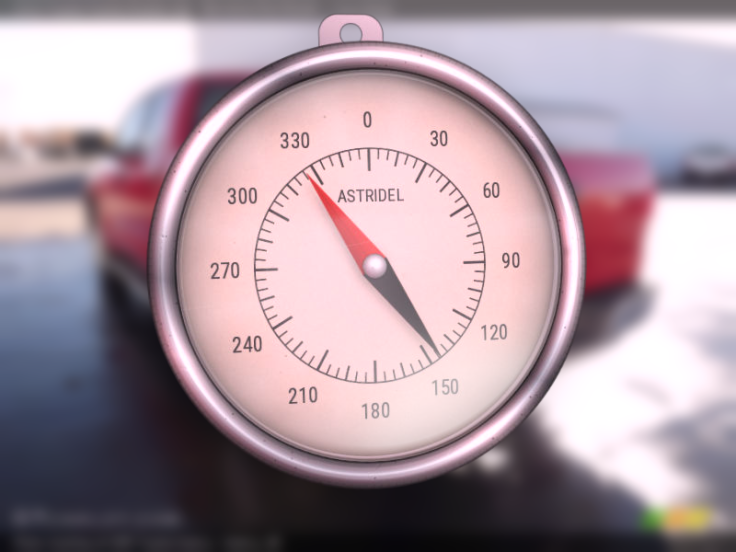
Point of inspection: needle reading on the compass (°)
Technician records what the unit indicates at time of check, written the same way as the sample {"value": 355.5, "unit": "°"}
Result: {"value": 325, "unit": "°"}
